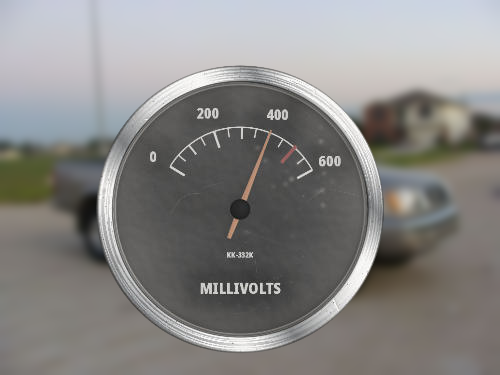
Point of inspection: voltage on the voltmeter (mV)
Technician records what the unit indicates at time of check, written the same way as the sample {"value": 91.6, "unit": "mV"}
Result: {"value": 400, "unit": "mV"}
